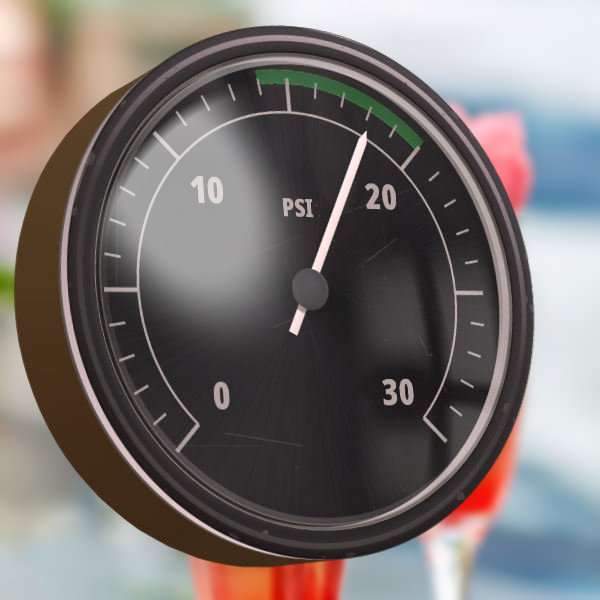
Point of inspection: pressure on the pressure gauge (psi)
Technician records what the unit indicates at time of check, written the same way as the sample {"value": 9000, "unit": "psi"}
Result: {"value": 18, "unit": "psi"}
